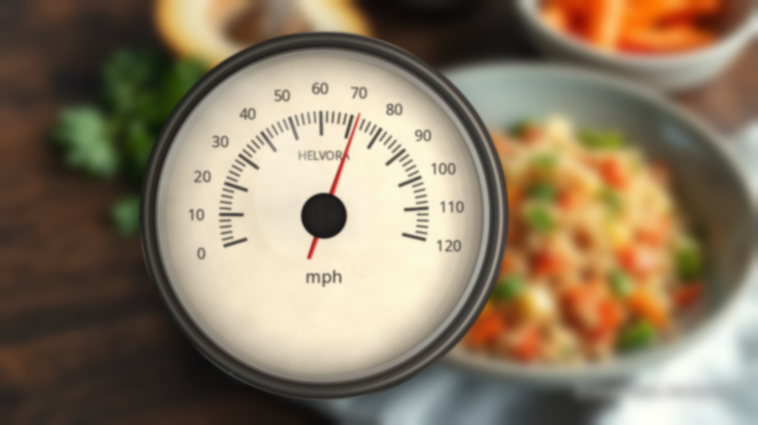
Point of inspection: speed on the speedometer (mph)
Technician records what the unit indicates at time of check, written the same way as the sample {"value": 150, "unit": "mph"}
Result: {"value": 72, "unit": "mph"}
